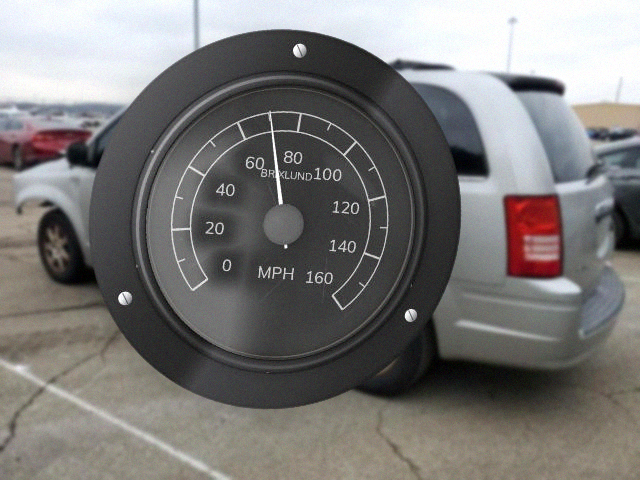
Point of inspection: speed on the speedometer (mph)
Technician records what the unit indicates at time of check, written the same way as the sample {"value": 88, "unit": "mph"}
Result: {"value": 70, "unit": "mph"}
